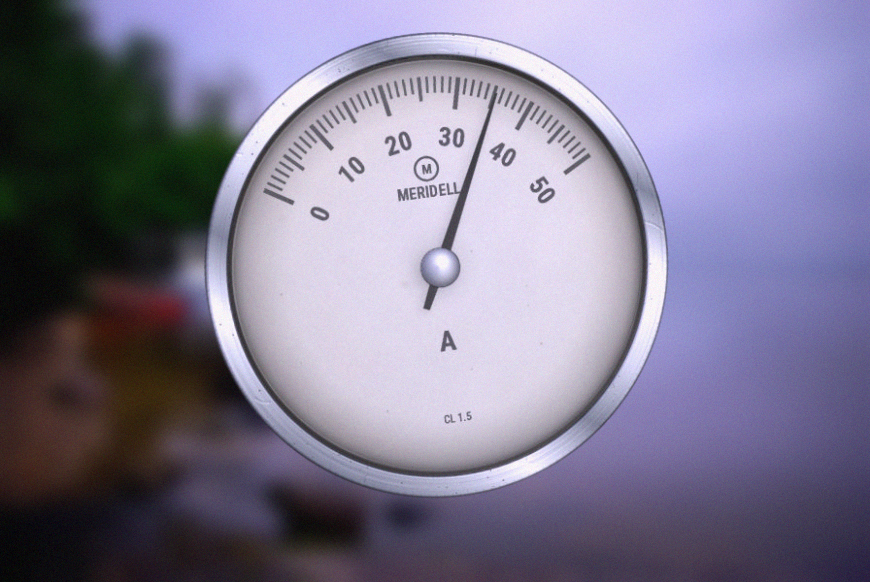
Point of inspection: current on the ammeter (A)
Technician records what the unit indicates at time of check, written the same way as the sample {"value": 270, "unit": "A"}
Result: {"value": 35, "unit": "A"}
